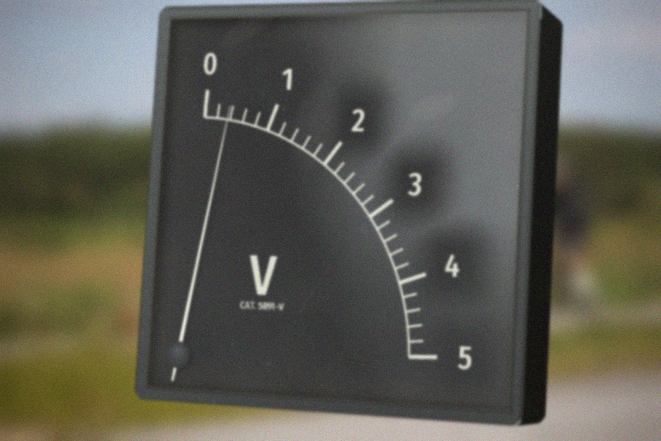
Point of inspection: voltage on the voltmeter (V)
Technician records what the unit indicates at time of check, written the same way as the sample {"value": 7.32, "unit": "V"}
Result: {"value": 0.4, "unit": "V"}
